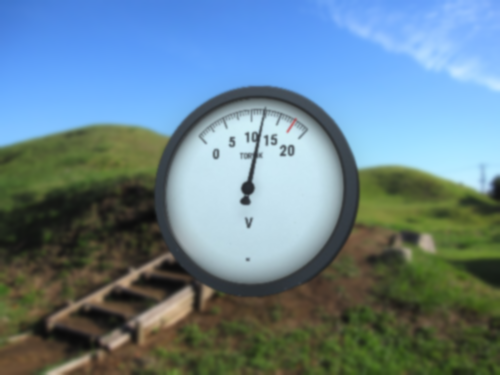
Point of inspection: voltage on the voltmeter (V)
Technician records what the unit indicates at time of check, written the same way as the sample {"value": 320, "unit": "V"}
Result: {"value": 12.5, "unit": "V"}
